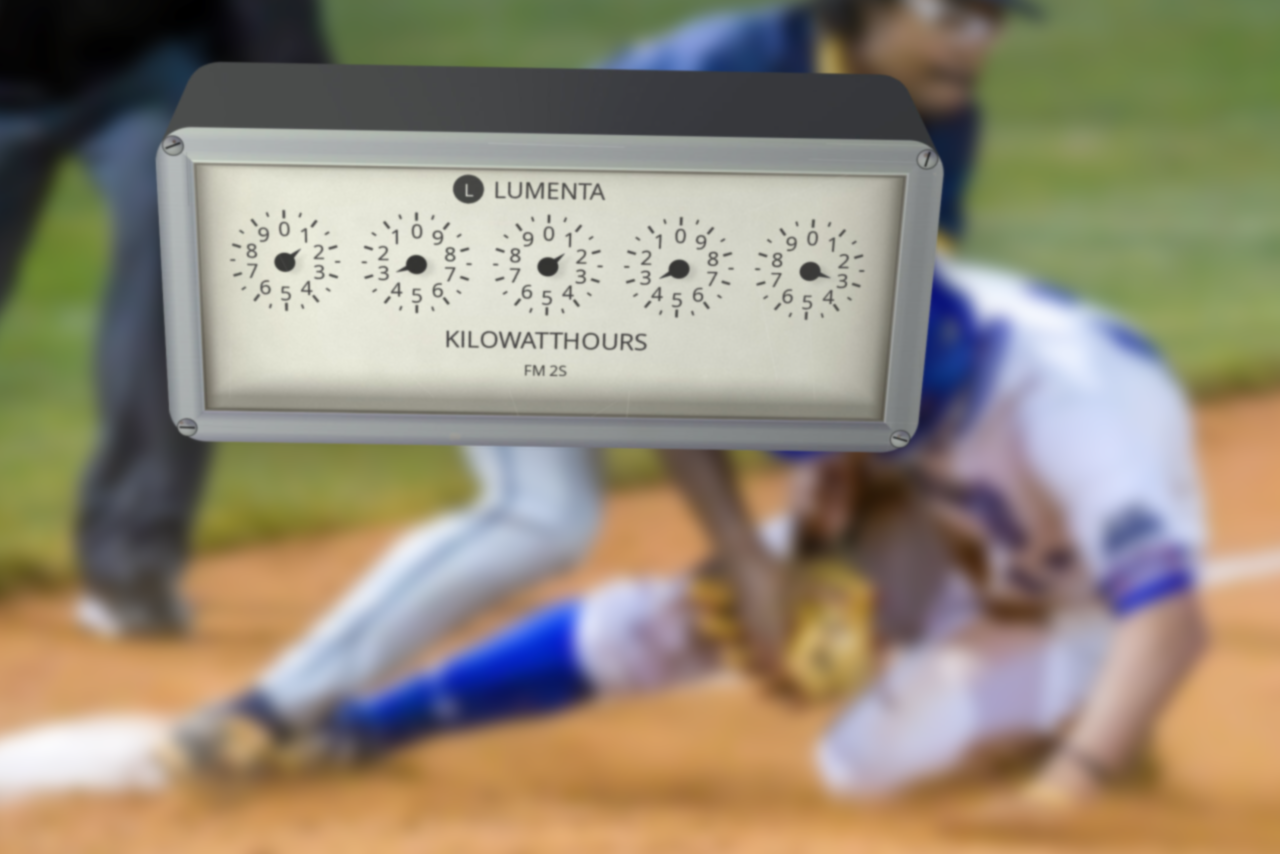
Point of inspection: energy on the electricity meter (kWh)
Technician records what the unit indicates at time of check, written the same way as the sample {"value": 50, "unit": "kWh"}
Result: {"value": 13133, "unit": "kWh"}
